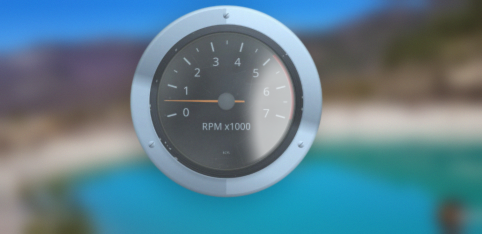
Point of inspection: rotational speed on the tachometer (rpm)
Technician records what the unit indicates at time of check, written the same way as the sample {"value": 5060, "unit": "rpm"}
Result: {"value": 500, "unit": "rpm"}
